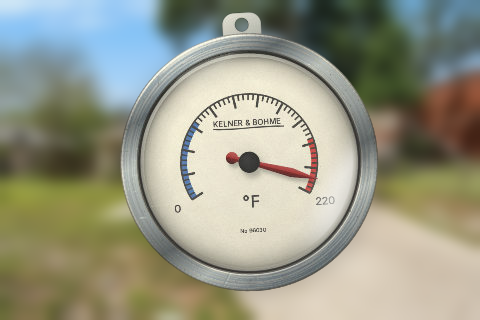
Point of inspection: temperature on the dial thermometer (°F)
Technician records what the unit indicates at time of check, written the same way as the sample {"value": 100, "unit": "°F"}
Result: {"value": 208, "unit": "°F"}
